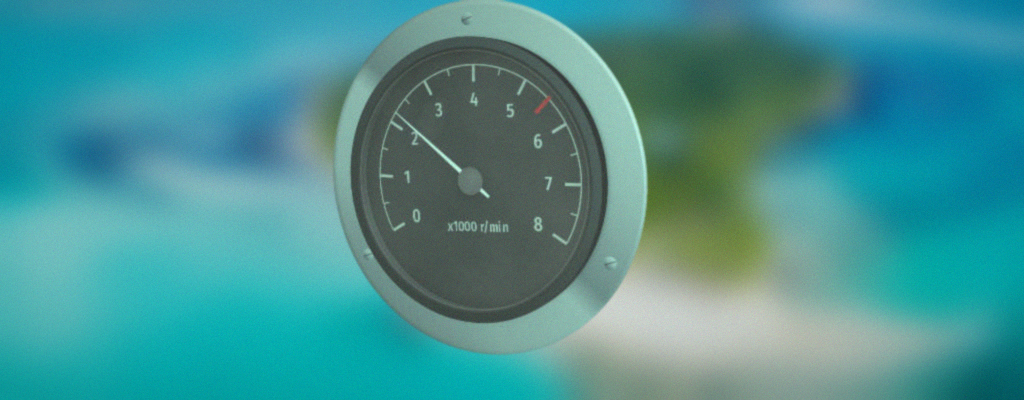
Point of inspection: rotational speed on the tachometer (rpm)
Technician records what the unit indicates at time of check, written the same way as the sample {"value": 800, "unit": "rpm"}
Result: {"value": 2250, "unit": "rpm"}
